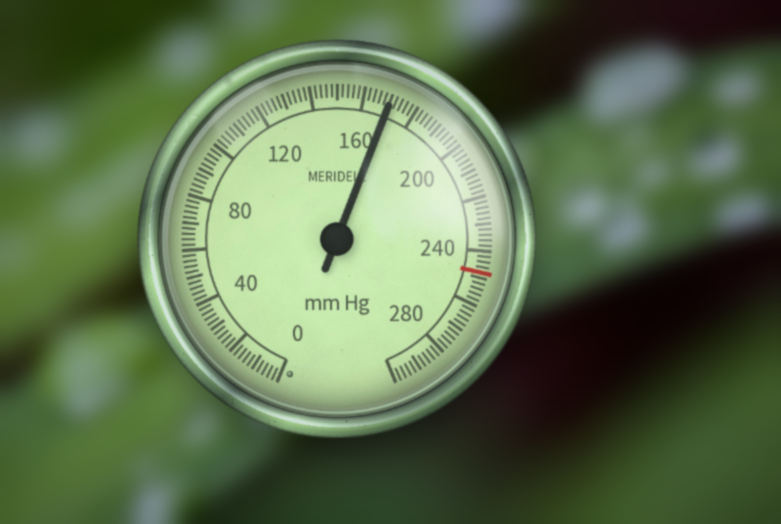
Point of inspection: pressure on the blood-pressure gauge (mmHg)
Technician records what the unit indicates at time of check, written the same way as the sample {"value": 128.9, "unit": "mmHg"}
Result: {"value": 170, "unit": "mmHg"}
